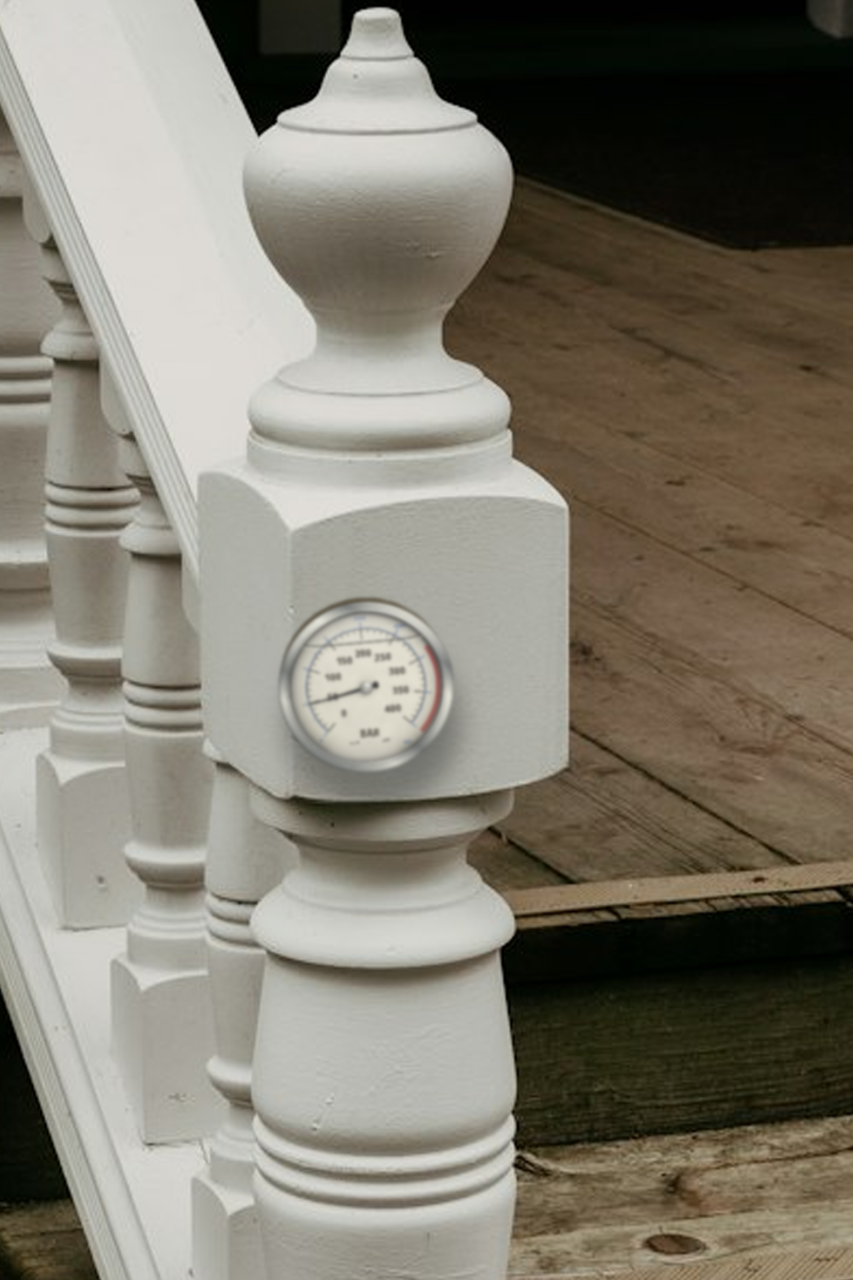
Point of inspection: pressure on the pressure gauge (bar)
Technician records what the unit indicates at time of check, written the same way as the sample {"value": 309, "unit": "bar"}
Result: {"value": 50, "unit": "bar"}
